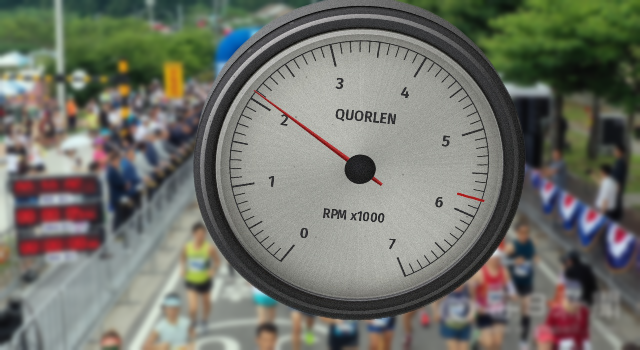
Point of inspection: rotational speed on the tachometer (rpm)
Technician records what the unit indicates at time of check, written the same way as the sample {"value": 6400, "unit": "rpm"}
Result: {"value": 2100, "unit": "rpm"}
